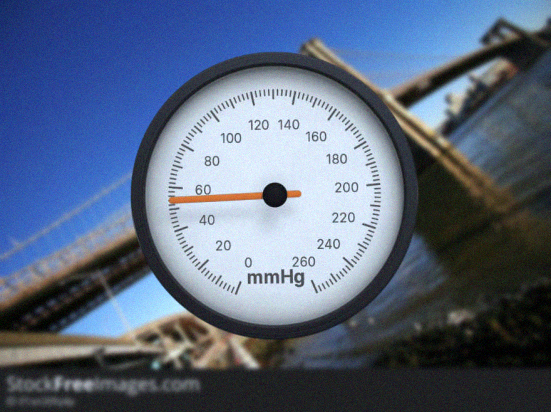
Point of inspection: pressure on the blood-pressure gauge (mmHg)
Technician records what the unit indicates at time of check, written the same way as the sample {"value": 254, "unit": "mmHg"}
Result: {"value": 54, "unit": "mmHg"}
